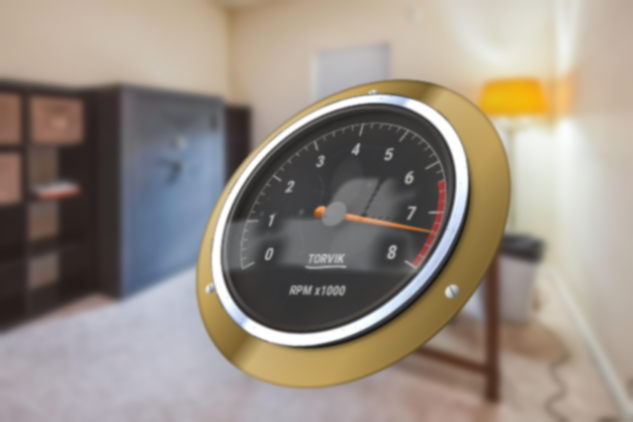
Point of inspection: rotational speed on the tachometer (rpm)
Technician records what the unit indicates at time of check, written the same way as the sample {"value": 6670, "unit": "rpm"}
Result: {"value": 7400, "unit": "rpm"}
